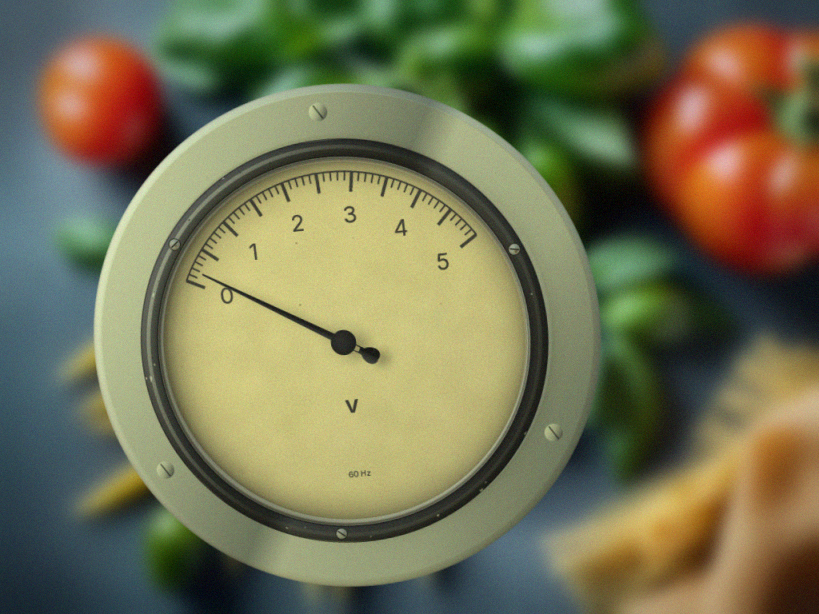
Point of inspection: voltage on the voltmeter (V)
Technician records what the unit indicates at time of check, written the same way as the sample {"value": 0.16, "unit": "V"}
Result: {"value": 0.2, "unit": "V"}
